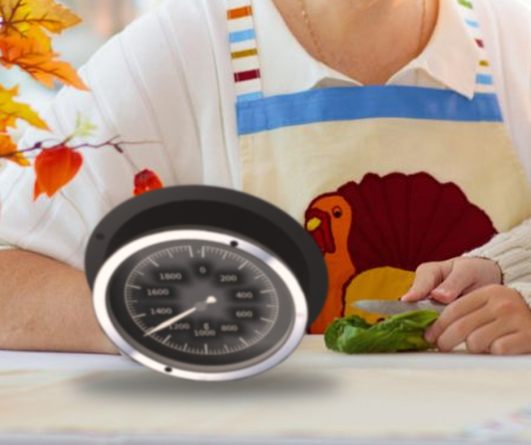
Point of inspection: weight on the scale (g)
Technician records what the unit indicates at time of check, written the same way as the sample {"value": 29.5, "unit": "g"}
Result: {"value": 1300, "unit": "g"}
